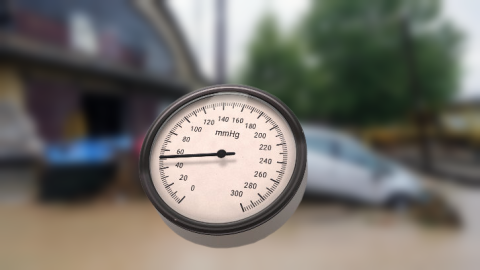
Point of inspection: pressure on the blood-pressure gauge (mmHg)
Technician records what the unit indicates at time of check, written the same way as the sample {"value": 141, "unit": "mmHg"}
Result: {"value": 50, "unit": "mmHg"}
